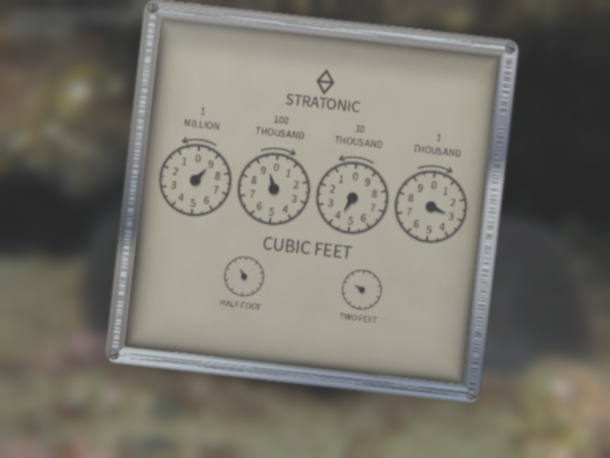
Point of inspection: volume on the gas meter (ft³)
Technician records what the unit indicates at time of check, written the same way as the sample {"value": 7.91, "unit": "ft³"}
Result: {"value": 894300, "unit": "ft³"}
